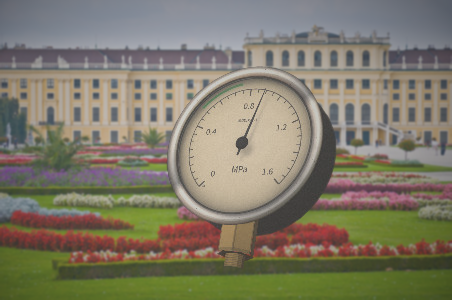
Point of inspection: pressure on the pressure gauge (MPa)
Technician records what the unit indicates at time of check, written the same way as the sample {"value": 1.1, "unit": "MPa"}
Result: {"value": 0.9, "unit": "MPa"}
